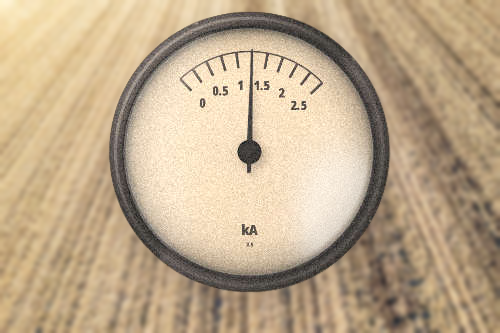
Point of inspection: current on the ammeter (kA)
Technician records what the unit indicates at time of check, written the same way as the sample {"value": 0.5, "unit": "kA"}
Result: {"value": 1.25, "unit": "kA"}
